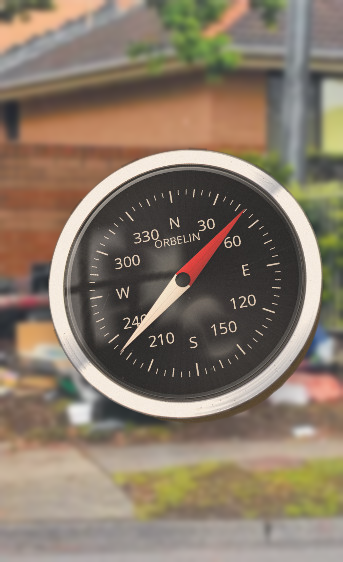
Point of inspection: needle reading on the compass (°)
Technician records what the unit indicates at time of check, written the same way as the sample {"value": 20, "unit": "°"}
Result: {"value": 50, "unit": "°"}
